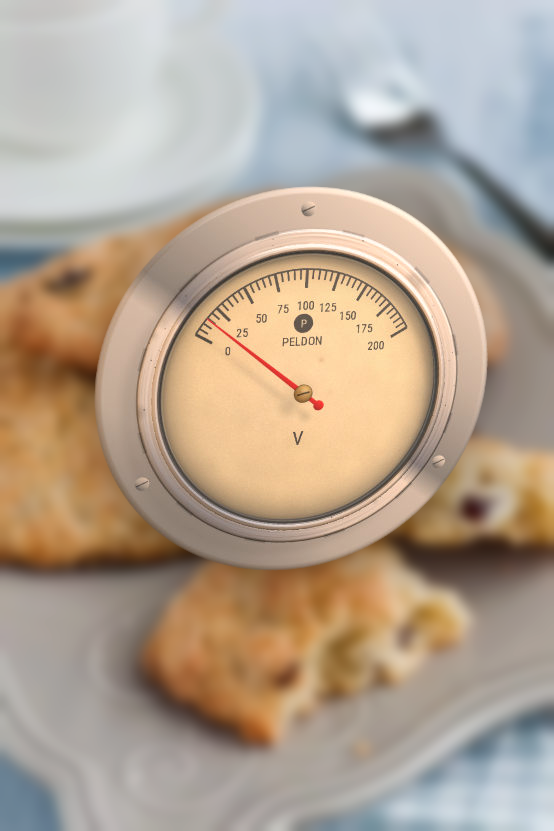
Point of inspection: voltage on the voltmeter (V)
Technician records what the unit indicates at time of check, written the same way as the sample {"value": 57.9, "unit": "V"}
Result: {"value": 15, "unit": "V"}
